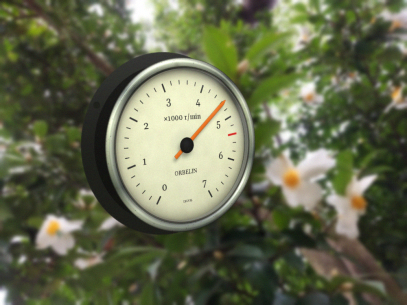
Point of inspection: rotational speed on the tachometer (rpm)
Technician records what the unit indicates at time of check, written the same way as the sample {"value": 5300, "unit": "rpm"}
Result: {"value": 4600, "unit": "rpm"}
